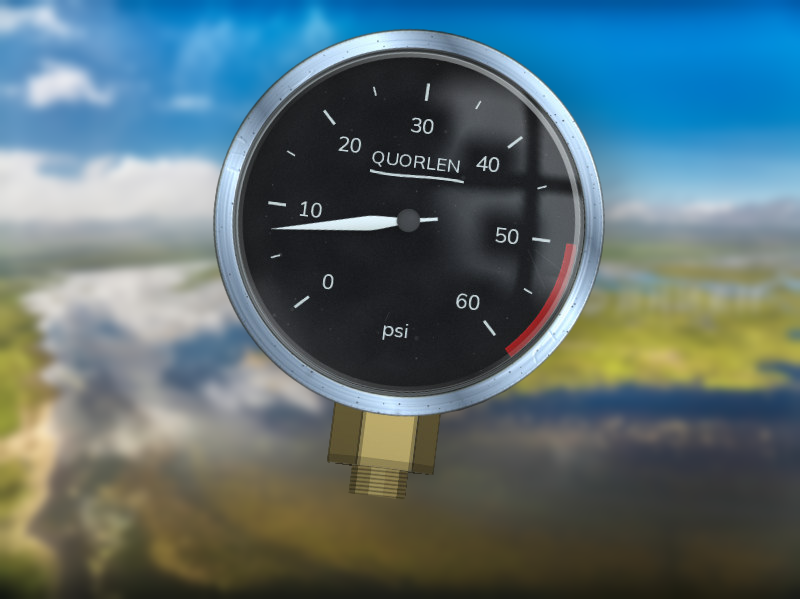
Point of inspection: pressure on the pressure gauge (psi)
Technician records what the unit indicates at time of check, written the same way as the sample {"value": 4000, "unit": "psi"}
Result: {"value": 7.5, "unit": "psi"}
